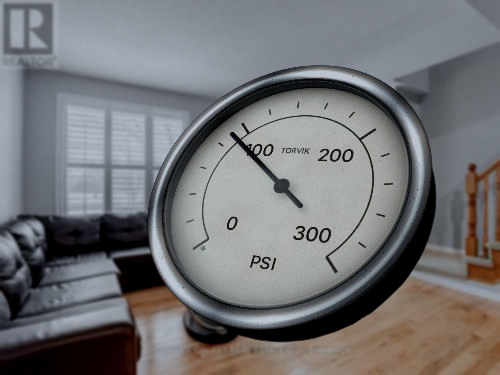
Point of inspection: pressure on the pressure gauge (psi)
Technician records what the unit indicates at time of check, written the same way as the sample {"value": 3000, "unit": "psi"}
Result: {"value": 90, "unit": "psi"}
